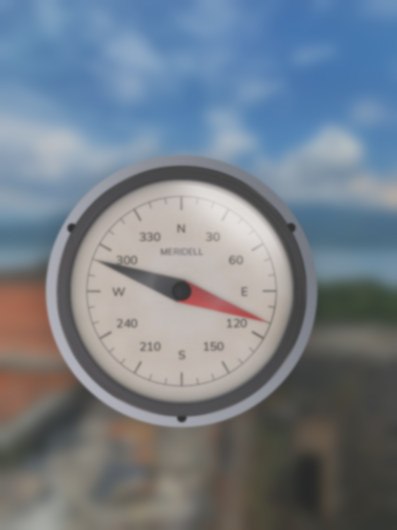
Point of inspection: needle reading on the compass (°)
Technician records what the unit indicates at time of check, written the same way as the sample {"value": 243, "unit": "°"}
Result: {"value": 110, "unit": "°"}
